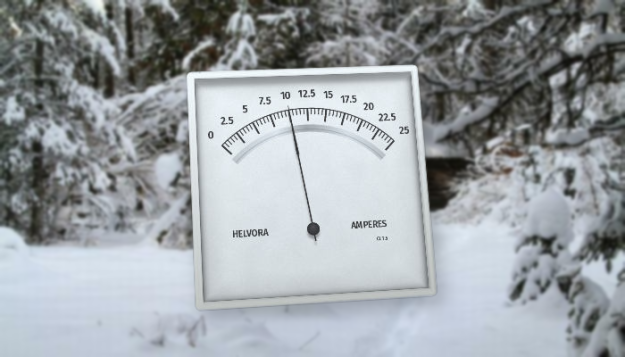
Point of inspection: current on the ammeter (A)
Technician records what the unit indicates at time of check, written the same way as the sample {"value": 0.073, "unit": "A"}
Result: {"value": 10, "unit": "A"}
